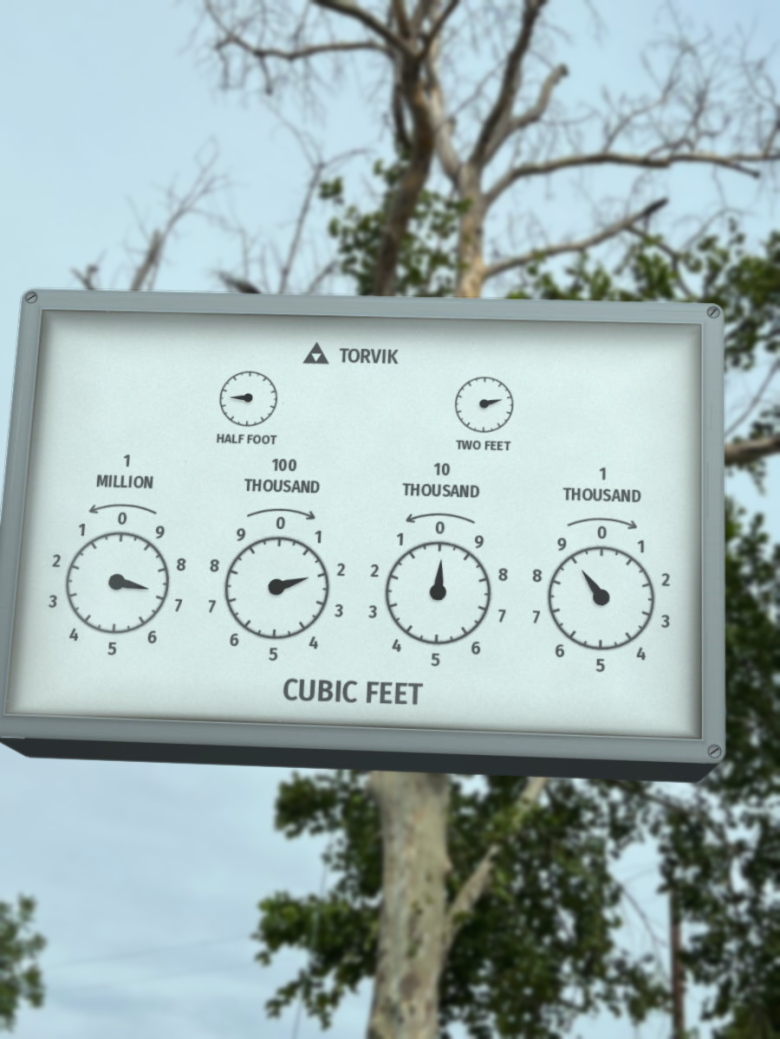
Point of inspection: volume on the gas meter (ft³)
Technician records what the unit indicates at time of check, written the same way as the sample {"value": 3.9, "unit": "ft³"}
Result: {"value": 719900, "unit": "ft³"}
